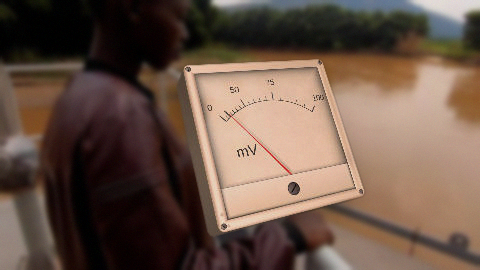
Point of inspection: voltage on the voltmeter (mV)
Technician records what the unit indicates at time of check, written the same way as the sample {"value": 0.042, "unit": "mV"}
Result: {"value": 25, "unit": "mV"}
